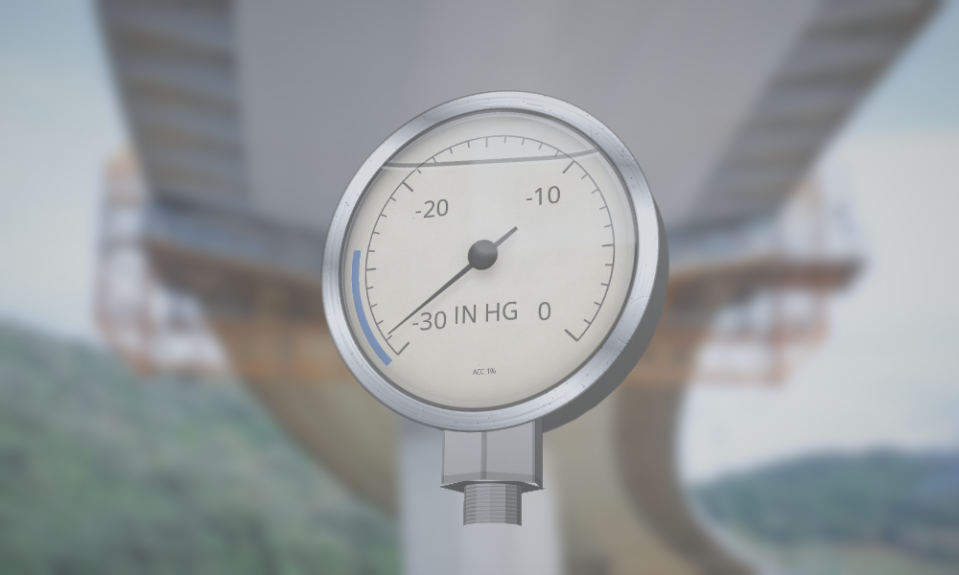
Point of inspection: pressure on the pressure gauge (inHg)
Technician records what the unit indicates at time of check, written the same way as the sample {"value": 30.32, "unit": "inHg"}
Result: {"value": -29, "unit": "inHg"}
